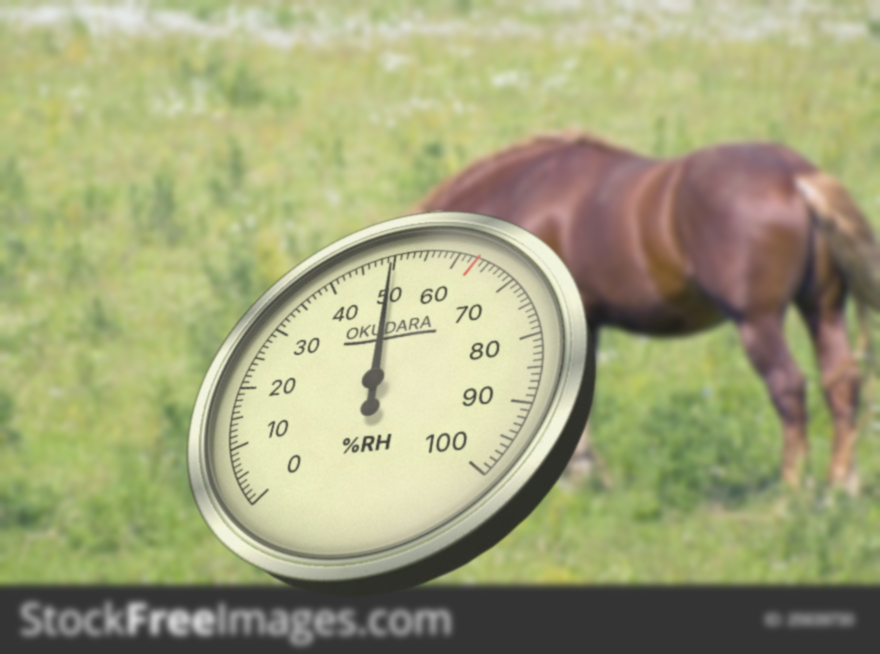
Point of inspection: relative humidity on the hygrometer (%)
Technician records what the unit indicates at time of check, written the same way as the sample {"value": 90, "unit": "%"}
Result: {"value": 50, "unit": "%"}
